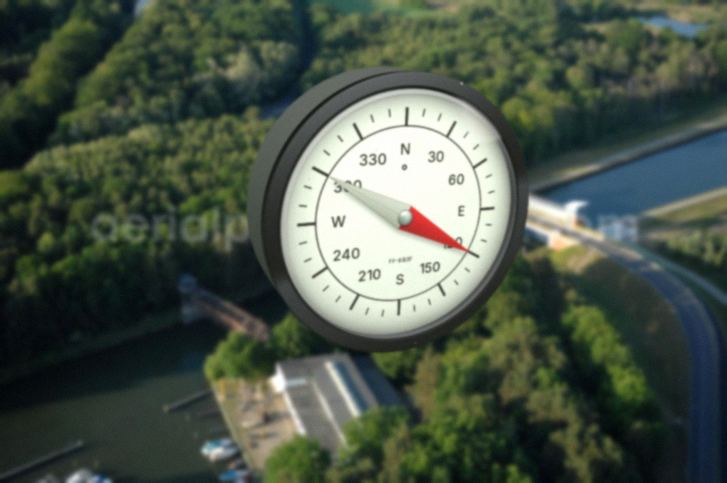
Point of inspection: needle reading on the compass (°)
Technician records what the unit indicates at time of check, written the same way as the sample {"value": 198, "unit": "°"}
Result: {"value": 120, "unit": "°"}
